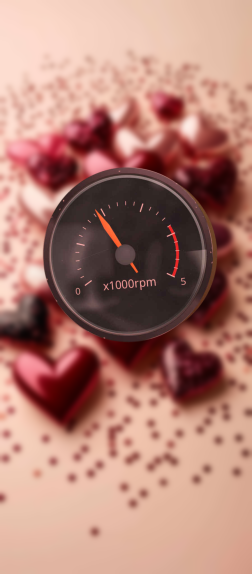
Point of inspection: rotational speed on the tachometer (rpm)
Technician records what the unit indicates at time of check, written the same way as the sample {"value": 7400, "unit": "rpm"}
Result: {"value": 1900, "unit": "rpm"}
